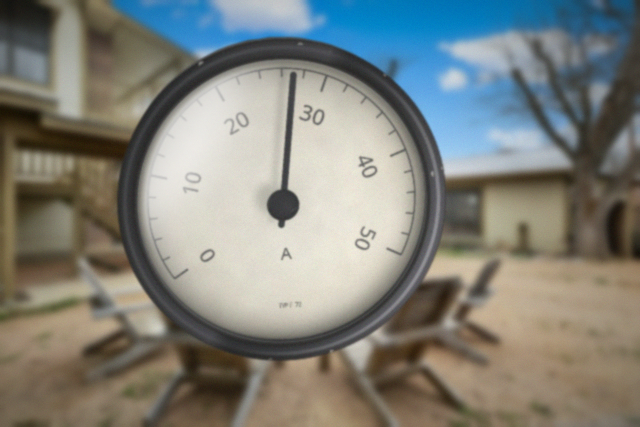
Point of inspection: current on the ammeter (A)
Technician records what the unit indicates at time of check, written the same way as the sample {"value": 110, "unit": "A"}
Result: {"value": 27, "unit": "A"}
